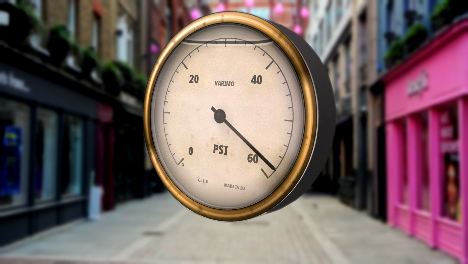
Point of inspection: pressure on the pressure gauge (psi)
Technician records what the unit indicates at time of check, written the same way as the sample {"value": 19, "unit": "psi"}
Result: {"value": 58, "unit": "psi"}
